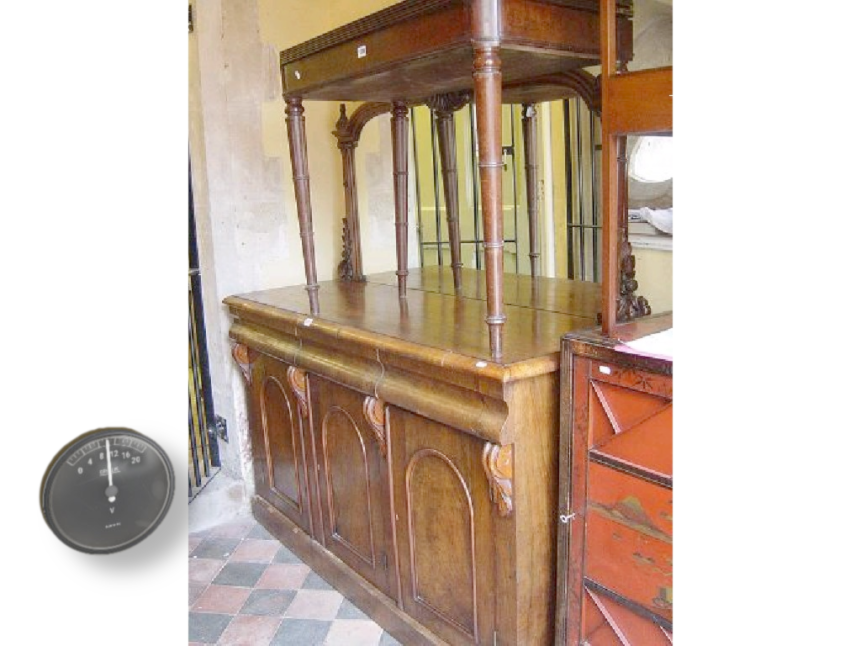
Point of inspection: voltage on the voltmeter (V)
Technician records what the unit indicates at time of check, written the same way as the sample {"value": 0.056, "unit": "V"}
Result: {"value": 10, "unit": "V"}
